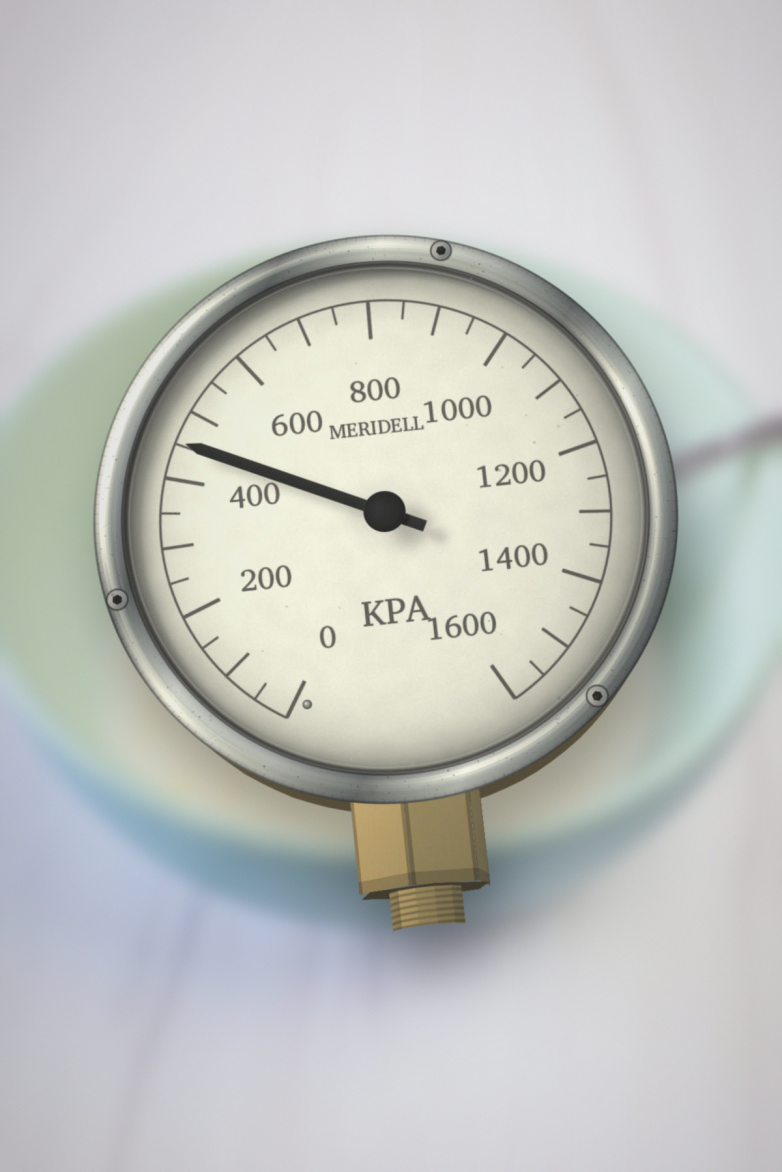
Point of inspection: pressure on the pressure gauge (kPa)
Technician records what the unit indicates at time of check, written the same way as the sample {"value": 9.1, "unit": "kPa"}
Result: {"value": 450, "unit": "kPa"}
